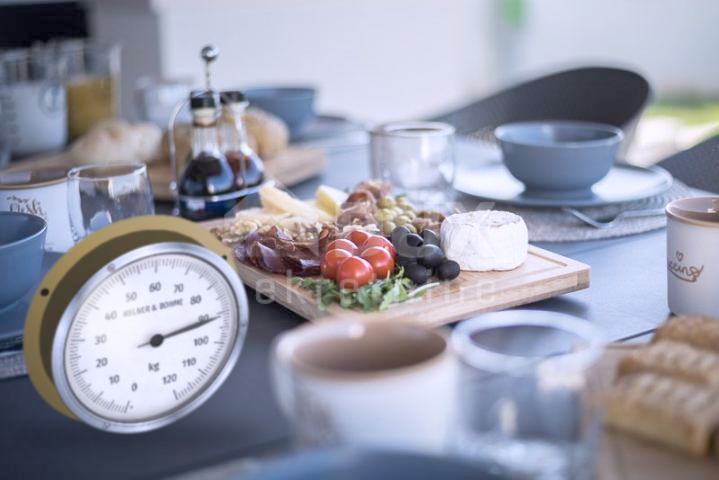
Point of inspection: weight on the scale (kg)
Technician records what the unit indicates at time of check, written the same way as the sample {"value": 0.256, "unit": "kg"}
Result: {"value": 90, "unit": "kg"}
